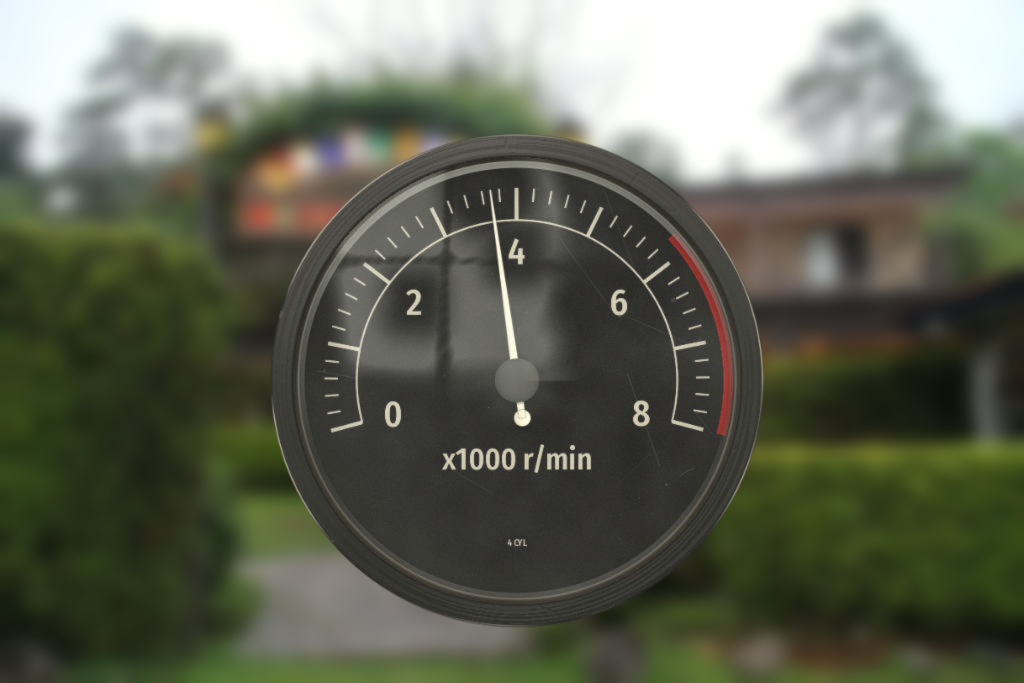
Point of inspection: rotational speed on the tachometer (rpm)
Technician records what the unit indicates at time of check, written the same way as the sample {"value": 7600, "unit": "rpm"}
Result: {"value": 3700, "unit": "rpm"}
